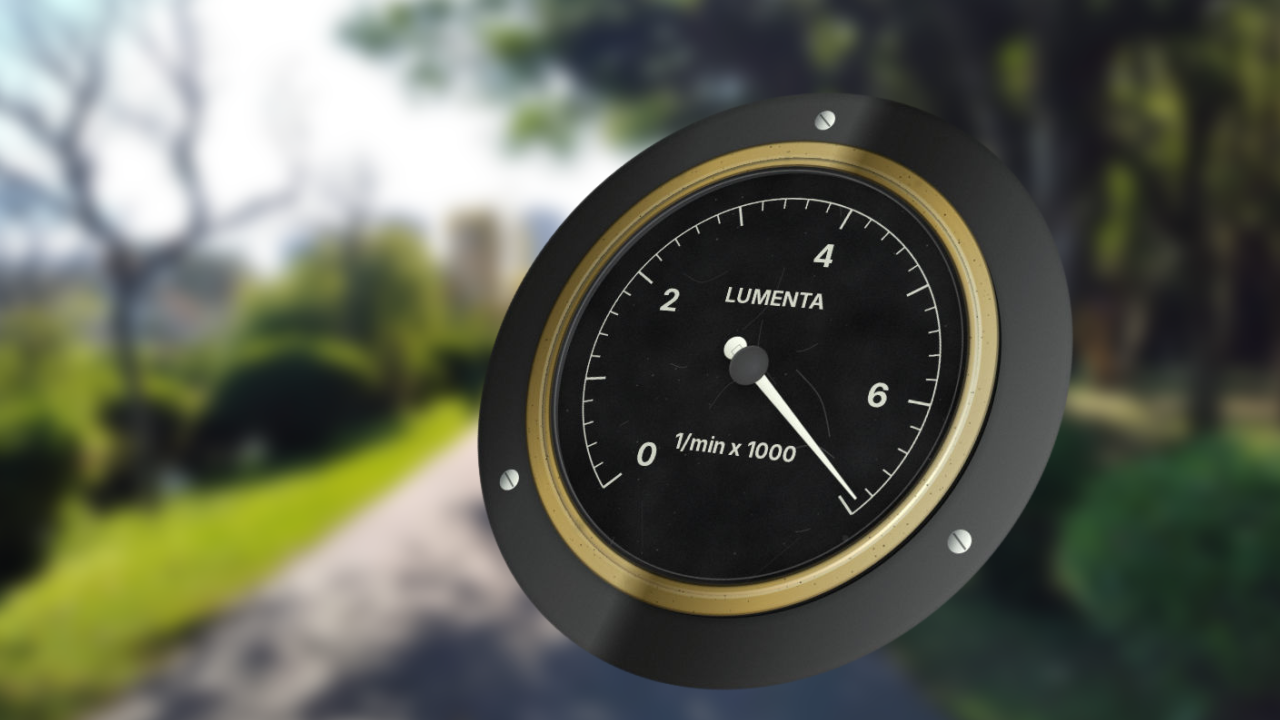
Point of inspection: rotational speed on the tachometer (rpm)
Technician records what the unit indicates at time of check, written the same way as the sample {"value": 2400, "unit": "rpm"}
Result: {"value": 6900, "unit": "rpm"}
